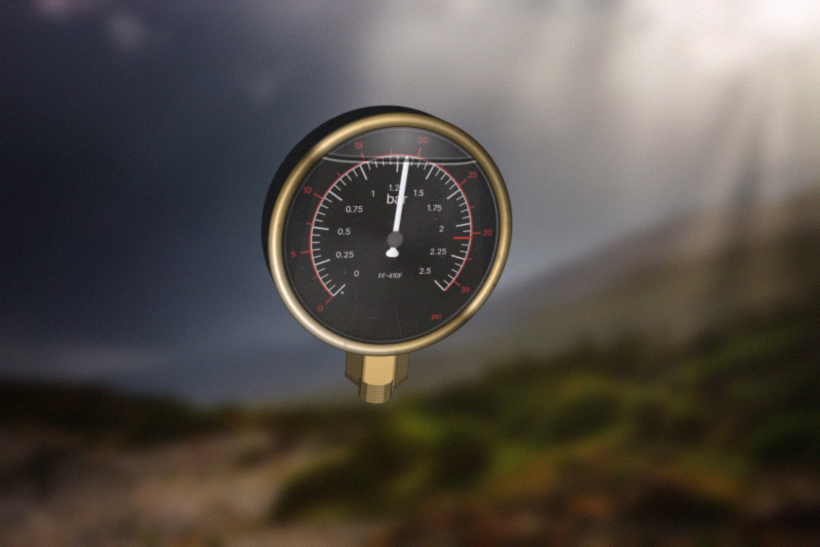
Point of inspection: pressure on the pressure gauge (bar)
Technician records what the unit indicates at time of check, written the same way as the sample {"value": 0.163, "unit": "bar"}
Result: {"value": 1.3, "unit": "bar"}
